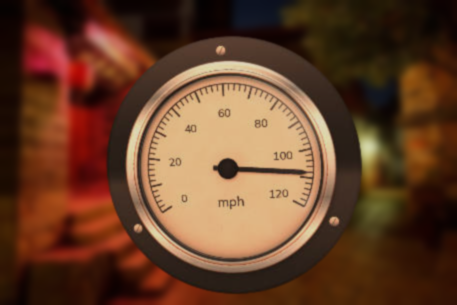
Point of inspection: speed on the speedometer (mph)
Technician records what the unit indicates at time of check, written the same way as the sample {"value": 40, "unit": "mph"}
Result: {"value": 108, "unit": "mph"}
